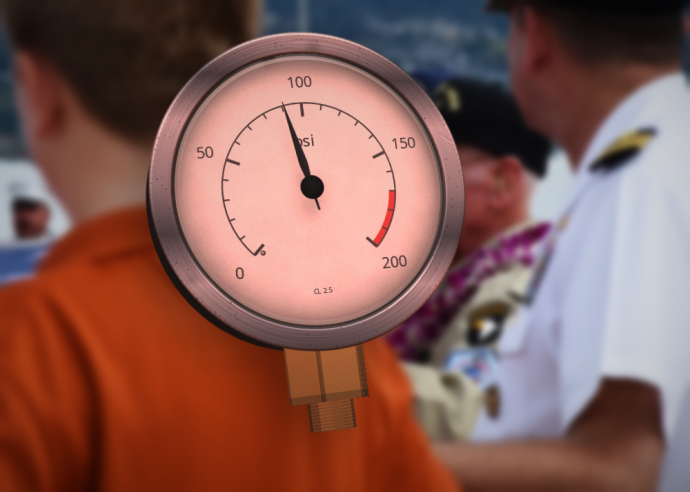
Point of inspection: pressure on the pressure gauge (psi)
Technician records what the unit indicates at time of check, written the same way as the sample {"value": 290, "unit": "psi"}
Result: {"value": 90, "unit": "psi"}
